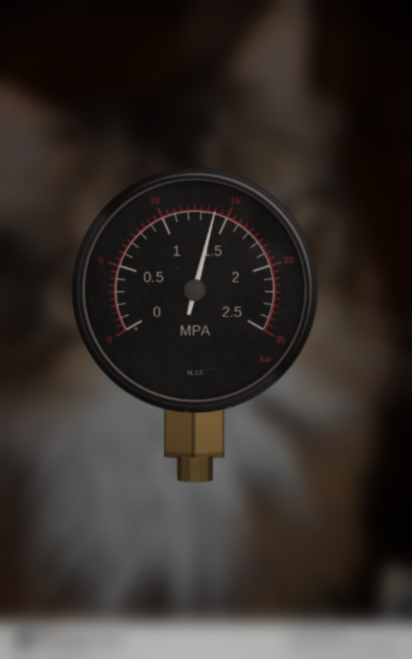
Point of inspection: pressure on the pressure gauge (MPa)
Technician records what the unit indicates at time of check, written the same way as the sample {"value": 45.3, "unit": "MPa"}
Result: {"value": 1.4, "unit": "MPa"}
